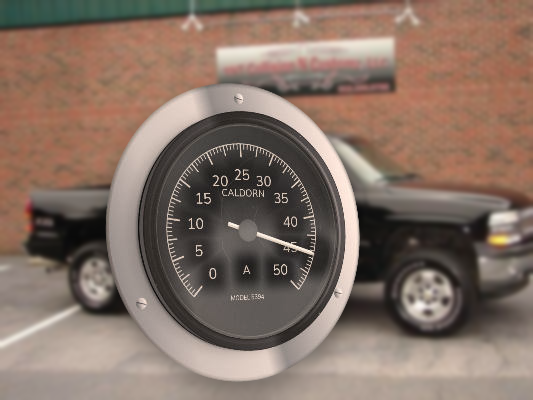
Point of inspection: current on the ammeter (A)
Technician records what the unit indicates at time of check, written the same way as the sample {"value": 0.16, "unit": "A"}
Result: {"value": 45, "unit": "A"}
